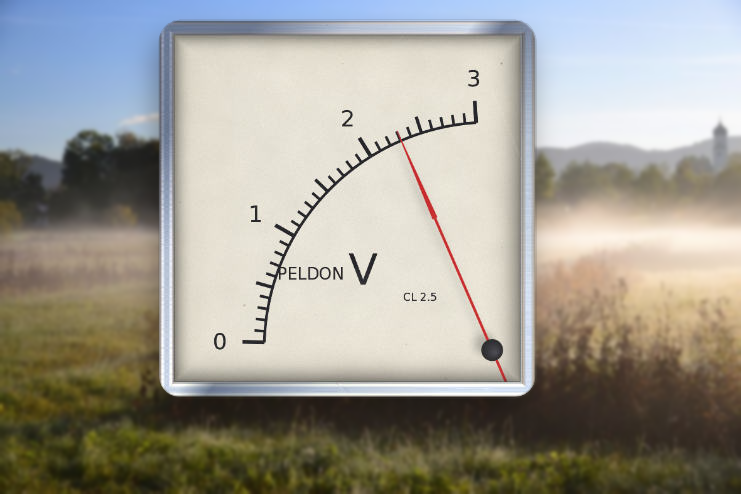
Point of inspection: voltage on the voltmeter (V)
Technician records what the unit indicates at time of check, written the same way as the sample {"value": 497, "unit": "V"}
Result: {"value": 2.3, "unit": "V"}
